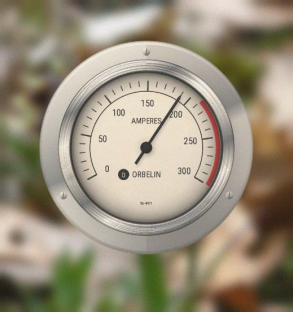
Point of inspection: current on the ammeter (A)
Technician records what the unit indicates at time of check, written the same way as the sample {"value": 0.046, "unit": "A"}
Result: {"value": 190, "unit": "A"}
